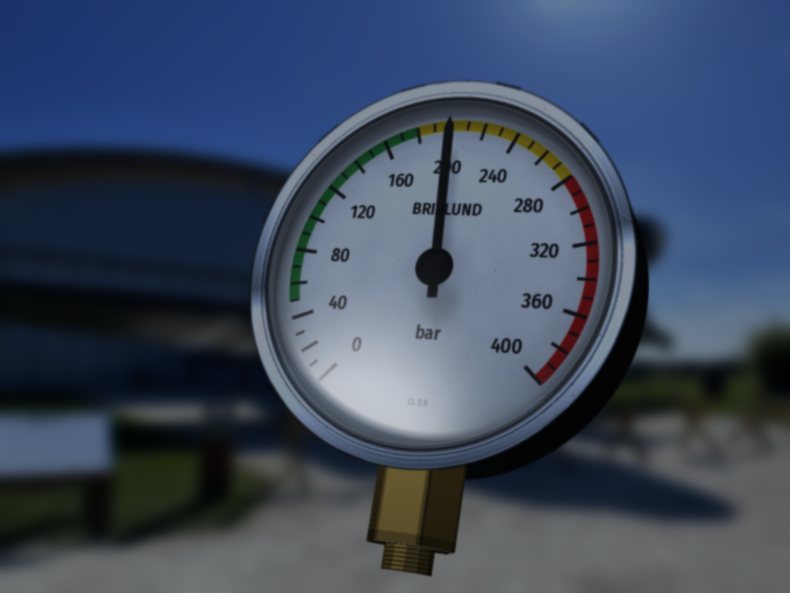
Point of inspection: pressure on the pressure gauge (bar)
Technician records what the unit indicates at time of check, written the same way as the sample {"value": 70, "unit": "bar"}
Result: {"value": 200, "unit": "bar"}
